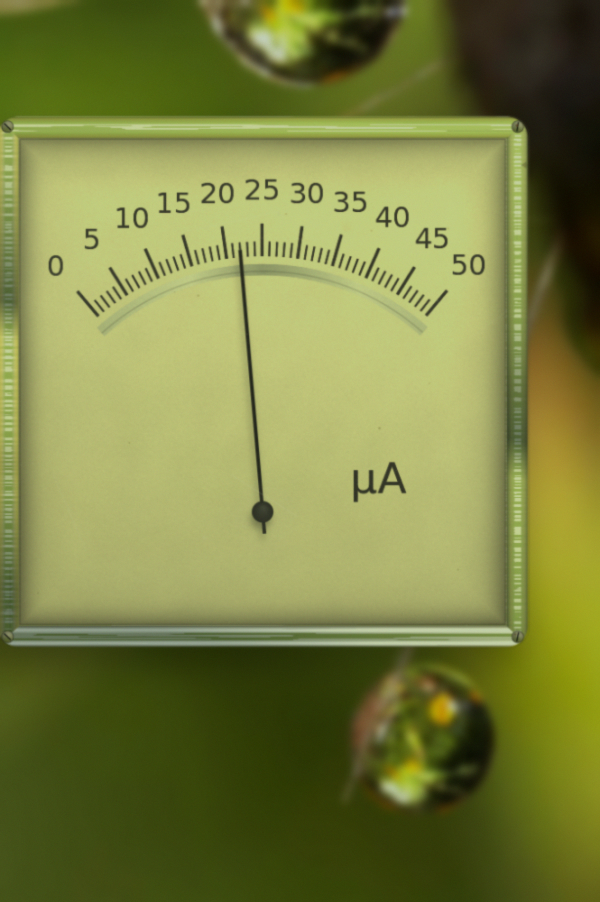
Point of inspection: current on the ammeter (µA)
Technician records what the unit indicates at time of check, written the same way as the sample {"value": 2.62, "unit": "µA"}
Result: {"value": 22, "unit": "µA"}
